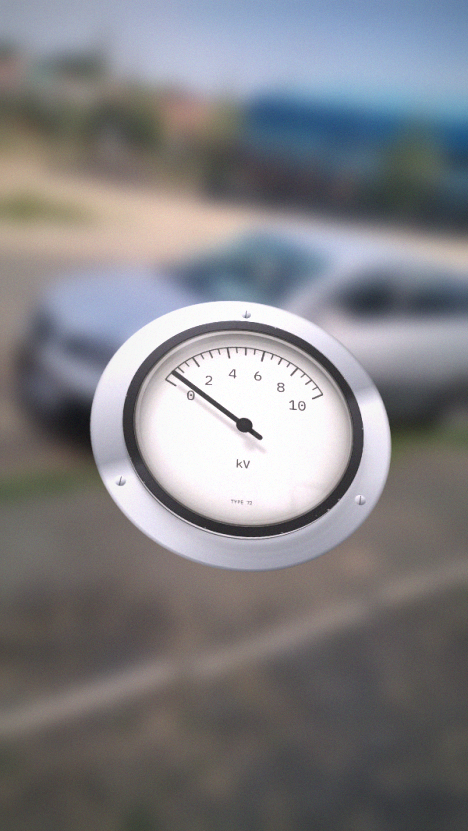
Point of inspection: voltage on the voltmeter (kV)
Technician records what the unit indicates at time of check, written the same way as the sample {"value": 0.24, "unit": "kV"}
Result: {"value": 0.5, "unit": "kV"}
